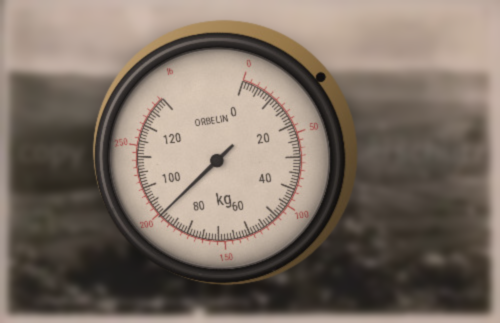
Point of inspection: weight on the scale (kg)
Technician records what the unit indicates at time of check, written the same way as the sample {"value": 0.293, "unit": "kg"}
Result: {"value": 90, "unit": "kg"}
